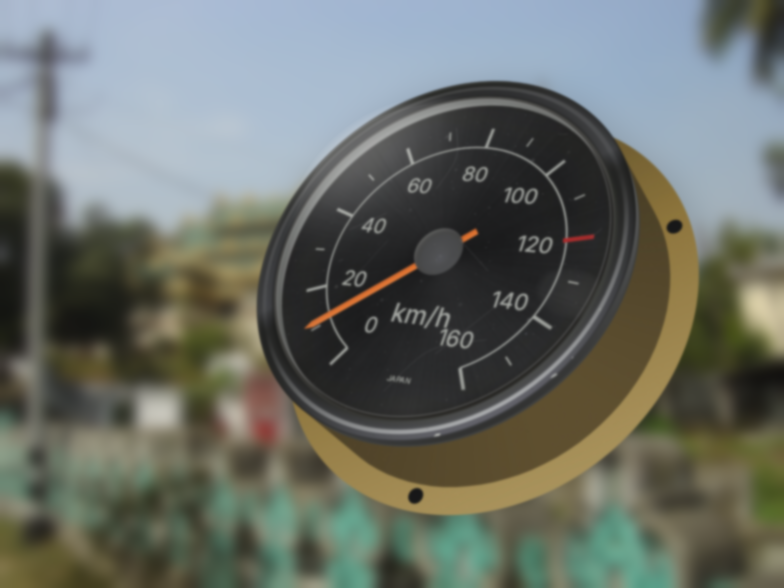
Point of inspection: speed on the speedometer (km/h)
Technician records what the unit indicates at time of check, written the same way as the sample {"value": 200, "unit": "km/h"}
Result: {"value": 10, "unit": "km/h"}
